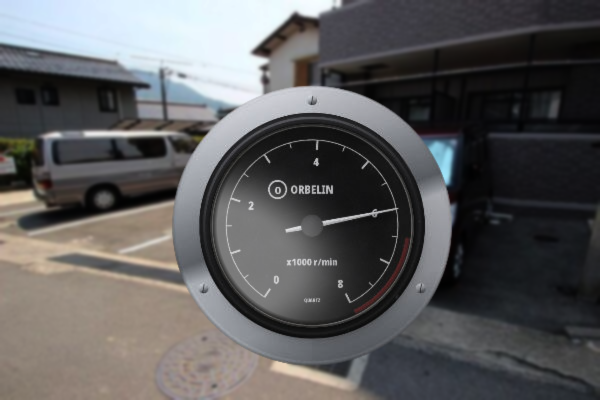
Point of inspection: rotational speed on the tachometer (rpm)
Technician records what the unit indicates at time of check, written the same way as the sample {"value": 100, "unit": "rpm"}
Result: {"value": 6000, "unit": "rpm"}
